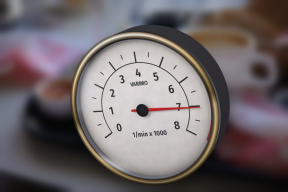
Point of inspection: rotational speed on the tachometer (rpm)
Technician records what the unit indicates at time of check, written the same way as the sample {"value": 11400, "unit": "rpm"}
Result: {"value": 7000, "unit": "rpm"}
